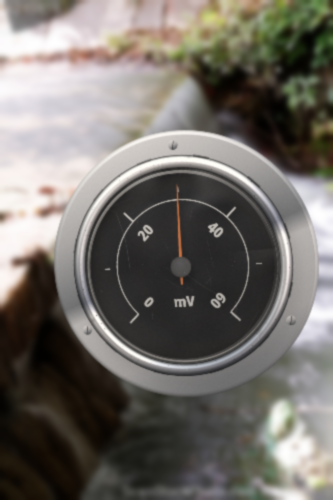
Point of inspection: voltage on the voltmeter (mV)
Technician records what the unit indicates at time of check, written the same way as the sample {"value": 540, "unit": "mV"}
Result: {"value": 30, "unit": "mV"}
